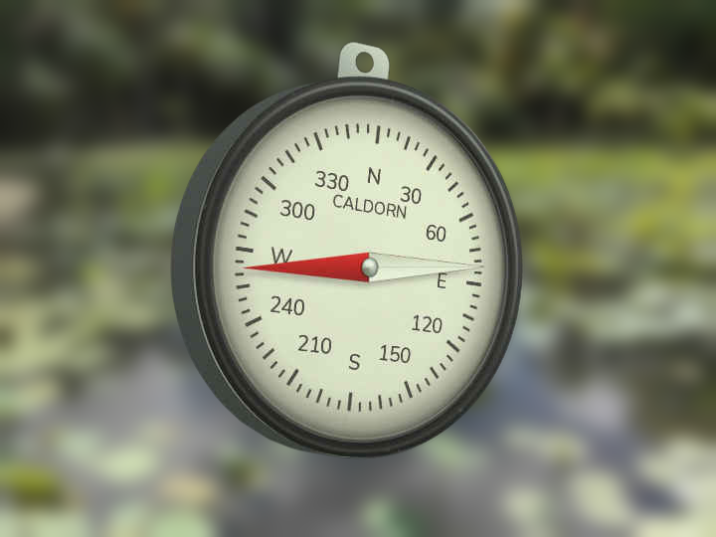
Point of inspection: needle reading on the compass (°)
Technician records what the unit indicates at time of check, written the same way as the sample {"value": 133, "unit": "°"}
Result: {"value": 262.5, "unit": "°"}
